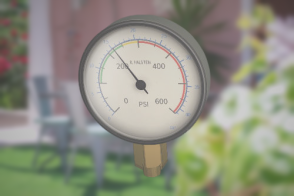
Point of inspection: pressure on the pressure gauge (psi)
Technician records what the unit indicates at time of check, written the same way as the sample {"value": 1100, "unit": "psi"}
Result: {"value": 225, "unit": "psi"}
